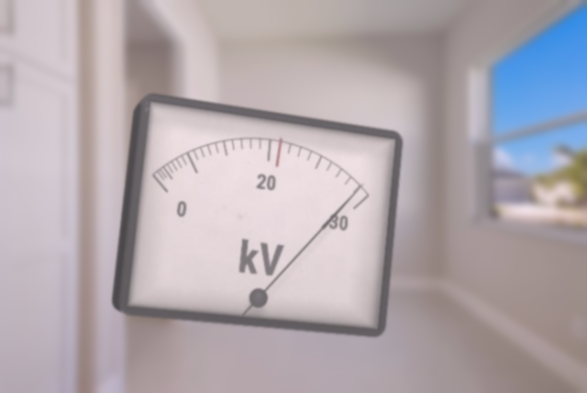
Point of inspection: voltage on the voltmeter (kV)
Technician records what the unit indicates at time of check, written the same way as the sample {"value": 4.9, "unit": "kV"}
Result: {"value": 29, "unit": "kV"}
